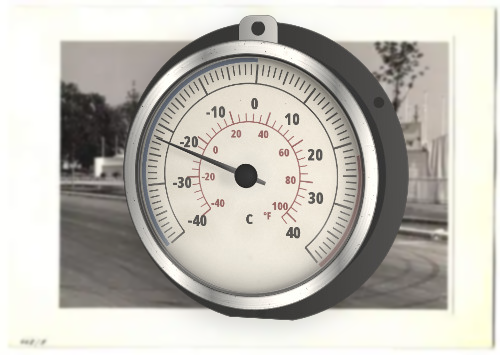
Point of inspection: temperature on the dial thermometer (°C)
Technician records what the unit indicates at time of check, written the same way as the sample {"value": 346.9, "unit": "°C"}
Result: {"value": -22, "unit": "°C"}
